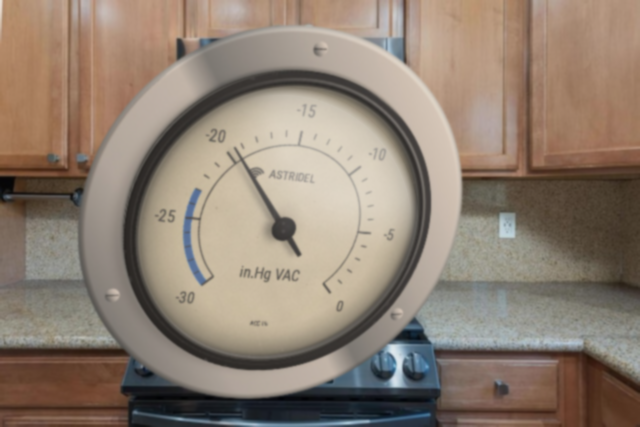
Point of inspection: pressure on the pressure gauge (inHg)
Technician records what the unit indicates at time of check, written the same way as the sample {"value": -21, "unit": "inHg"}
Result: {"value": -19.5, "unit": "inHg"}
